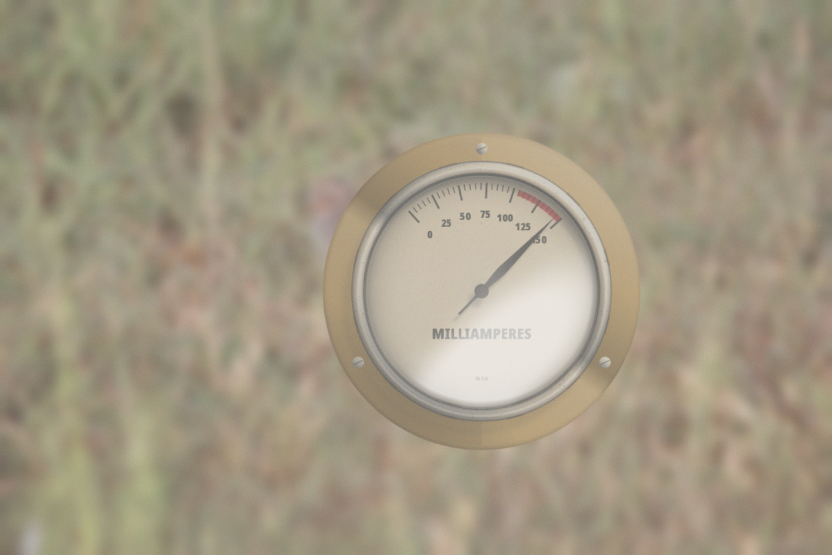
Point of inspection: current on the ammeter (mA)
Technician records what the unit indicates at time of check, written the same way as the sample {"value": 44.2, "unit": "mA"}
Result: {"value": 145, "unit": "mA"}
